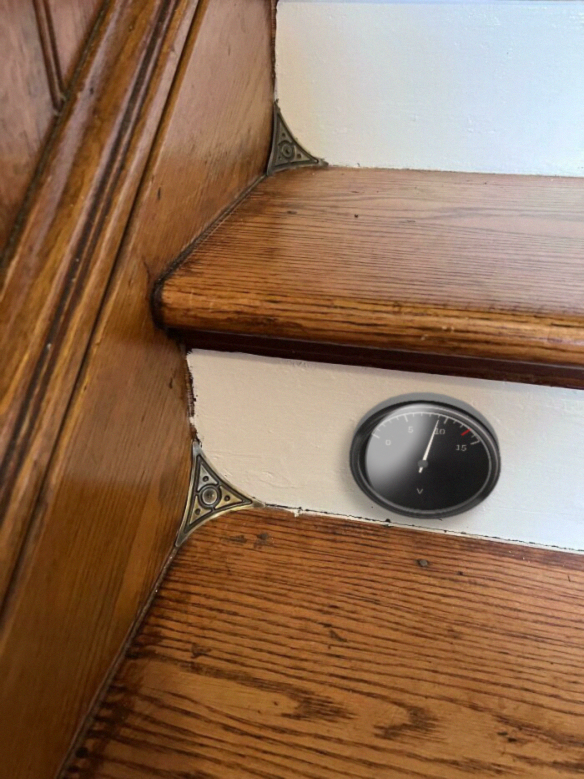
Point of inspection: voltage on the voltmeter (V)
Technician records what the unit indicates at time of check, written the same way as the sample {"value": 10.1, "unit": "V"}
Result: {"value": 9, "unit": "V"}
